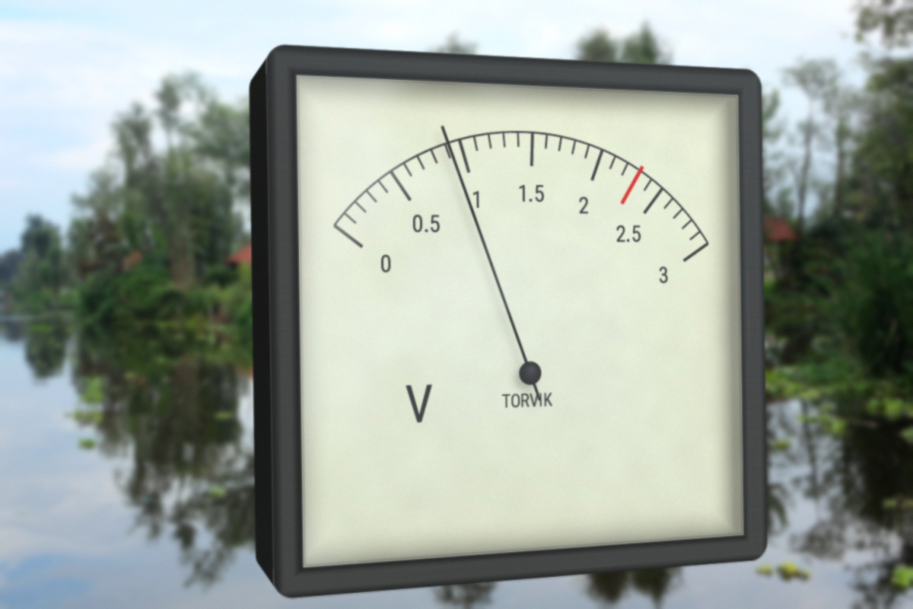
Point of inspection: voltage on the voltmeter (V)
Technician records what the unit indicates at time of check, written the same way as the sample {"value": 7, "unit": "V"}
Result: {"value": 0.9, "unit": "V"}
